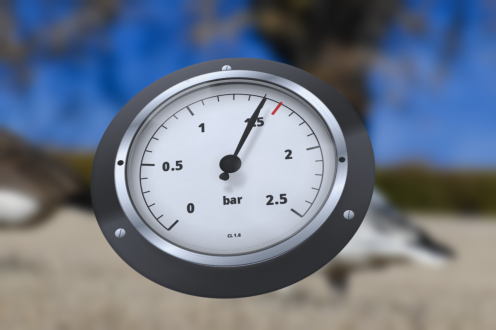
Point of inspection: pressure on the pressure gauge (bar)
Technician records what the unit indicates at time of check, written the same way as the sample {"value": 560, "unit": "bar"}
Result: {"value": 1.5, "unit": "bar"}
